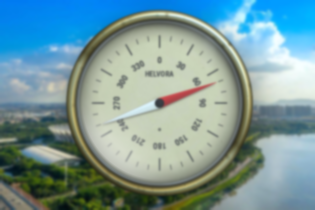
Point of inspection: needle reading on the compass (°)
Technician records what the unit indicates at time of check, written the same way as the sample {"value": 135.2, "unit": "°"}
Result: {"value": 70, "unit": "°"}
